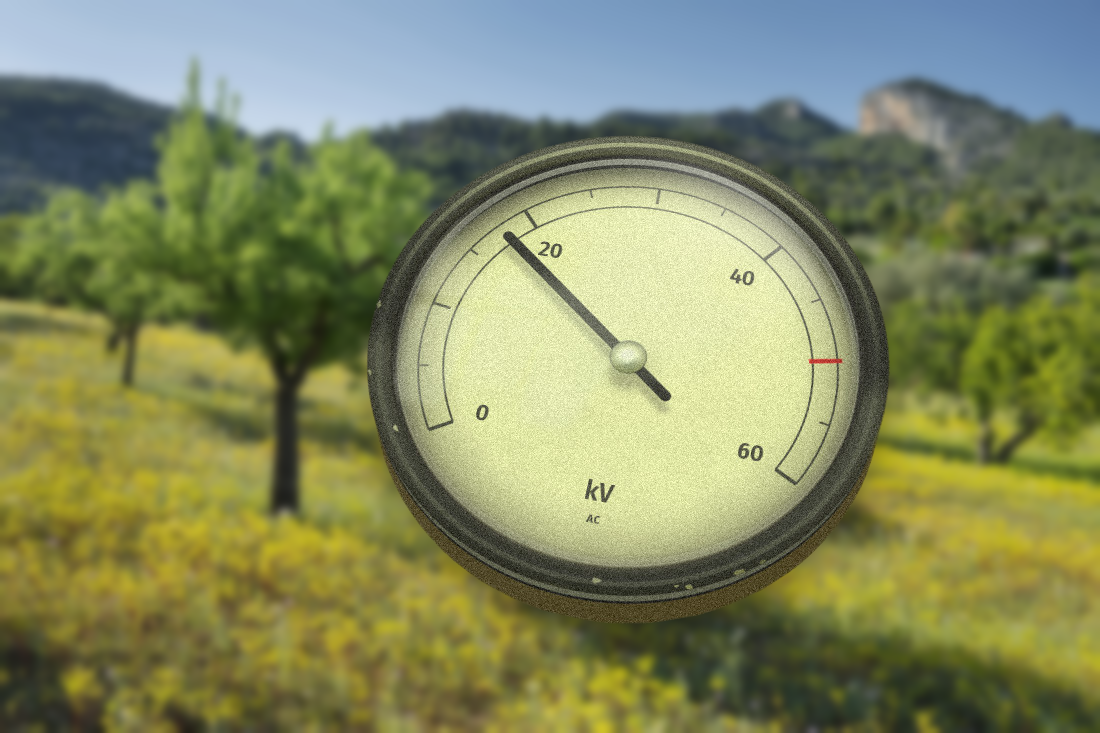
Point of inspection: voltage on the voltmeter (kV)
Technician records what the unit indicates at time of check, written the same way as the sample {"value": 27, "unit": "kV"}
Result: {"value": 17.5, "unit": "kV"}
